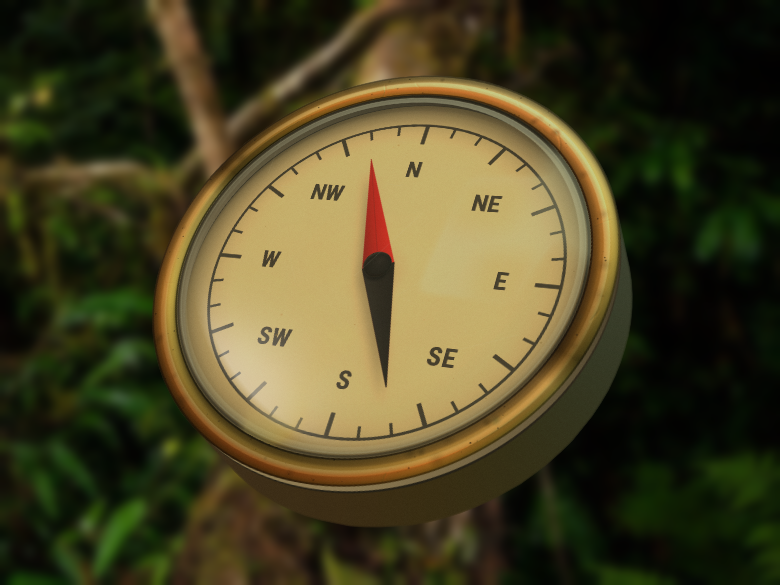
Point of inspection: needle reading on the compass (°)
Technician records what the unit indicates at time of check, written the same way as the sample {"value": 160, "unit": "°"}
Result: {"value": 340, "unit": "°"}
